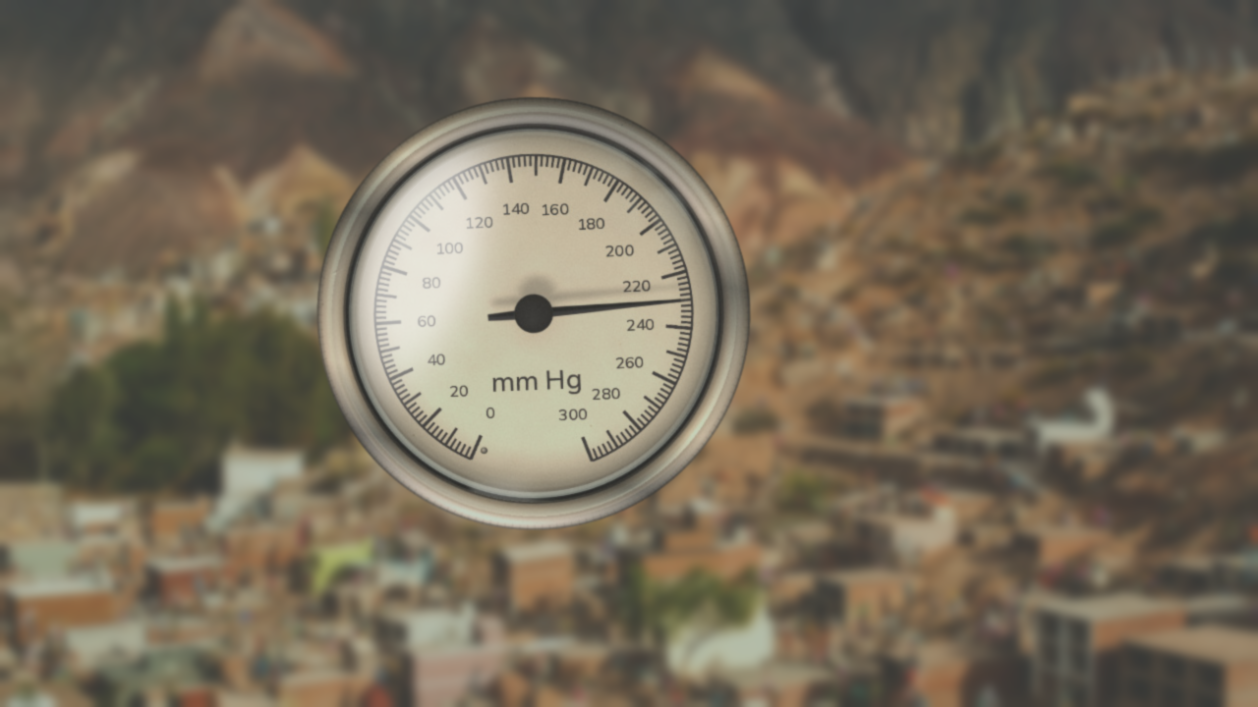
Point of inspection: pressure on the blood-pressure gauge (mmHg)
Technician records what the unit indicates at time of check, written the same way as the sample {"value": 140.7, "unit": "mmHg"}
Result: {"value": 230, "unit": "mmHg"}
